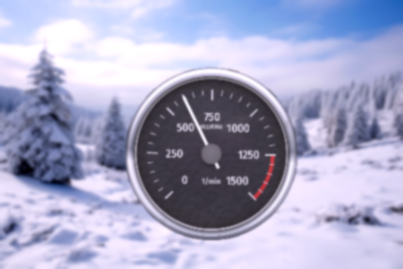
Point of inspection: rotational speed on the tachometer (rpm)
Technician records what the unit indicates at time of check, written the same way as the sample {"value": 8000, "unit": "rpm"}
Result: {"value": 600, "unit": "rpm"}
